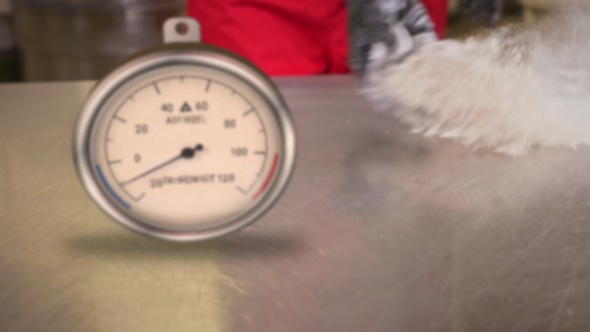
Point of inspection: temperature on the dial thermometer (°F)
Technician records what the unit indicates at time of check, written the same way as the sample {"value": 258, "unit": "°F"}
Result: {"value": -10, "unit": "°F"}
